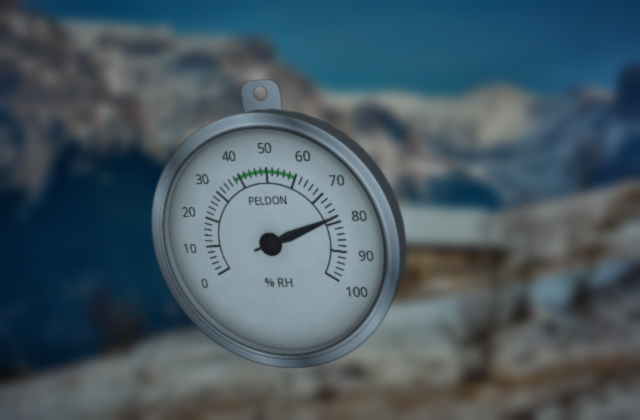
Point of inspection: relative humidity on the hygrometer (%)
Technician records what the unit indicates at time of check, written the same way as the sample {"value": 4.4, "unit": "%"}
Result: {"value": 78, "unit": "%"}
